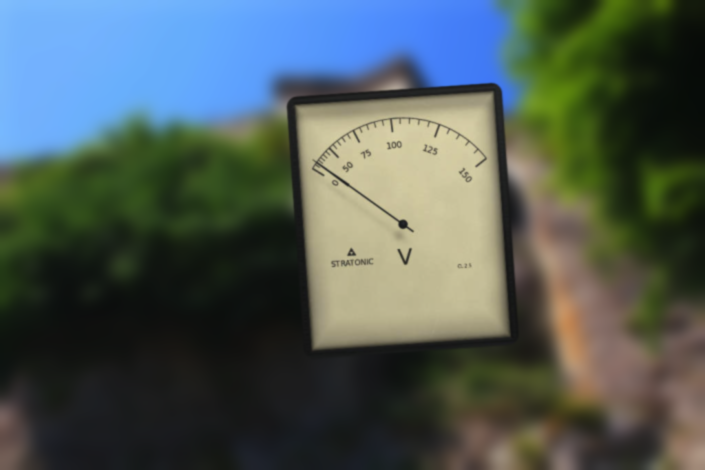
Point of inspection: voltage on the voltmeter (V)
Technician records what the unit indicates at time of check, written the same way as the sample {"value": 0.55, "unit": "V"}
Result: {"value": 25, "unit": "V"}
